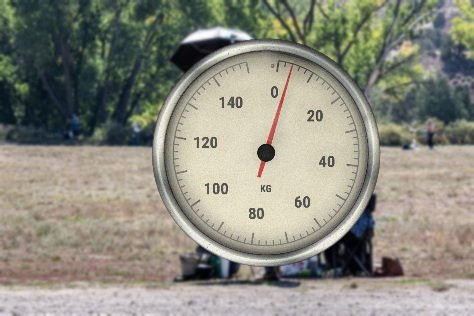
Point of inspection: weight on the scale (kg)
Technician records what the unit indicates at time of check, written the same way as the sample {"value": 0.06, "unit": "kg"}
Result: {"value": 4, "unit": "kg"}
